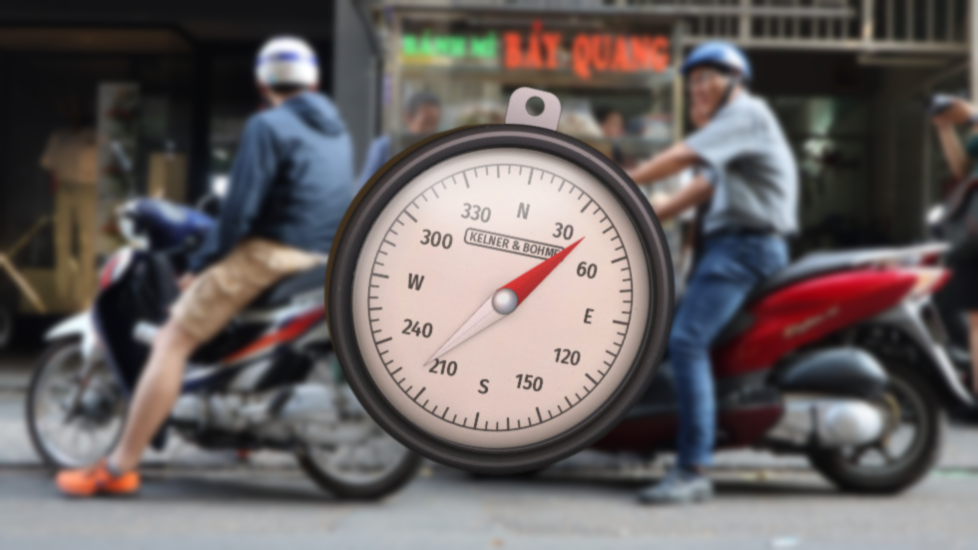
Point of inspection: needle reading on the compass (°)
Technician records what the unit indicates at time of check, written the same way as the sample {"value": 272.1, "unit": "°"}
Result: {"value": 40, "unit": "°"}
